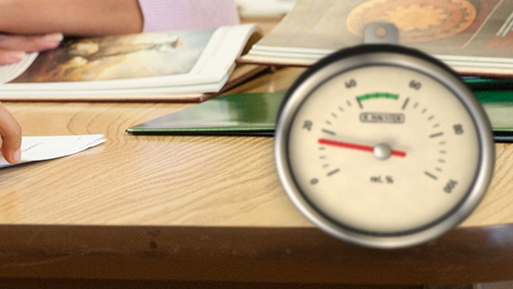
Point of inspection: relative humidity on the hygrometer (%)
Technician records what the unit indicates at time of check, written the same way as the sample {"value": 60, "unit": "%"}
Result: {"value": 16, "unit": "%"}
